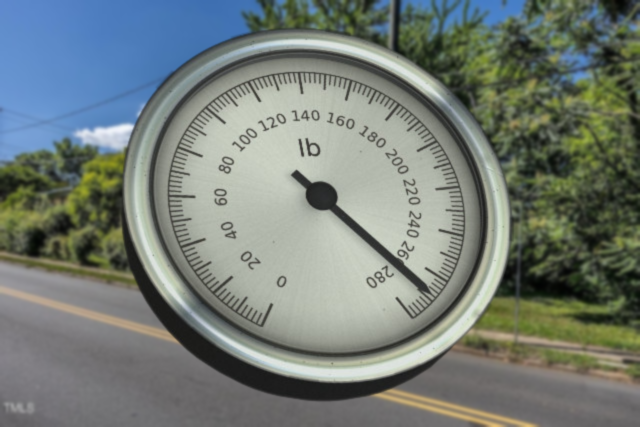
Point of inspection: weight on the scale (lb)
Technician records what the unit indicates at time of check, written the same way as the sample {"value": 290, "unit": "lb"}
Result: {"value": 270, "unit": "lb"}
